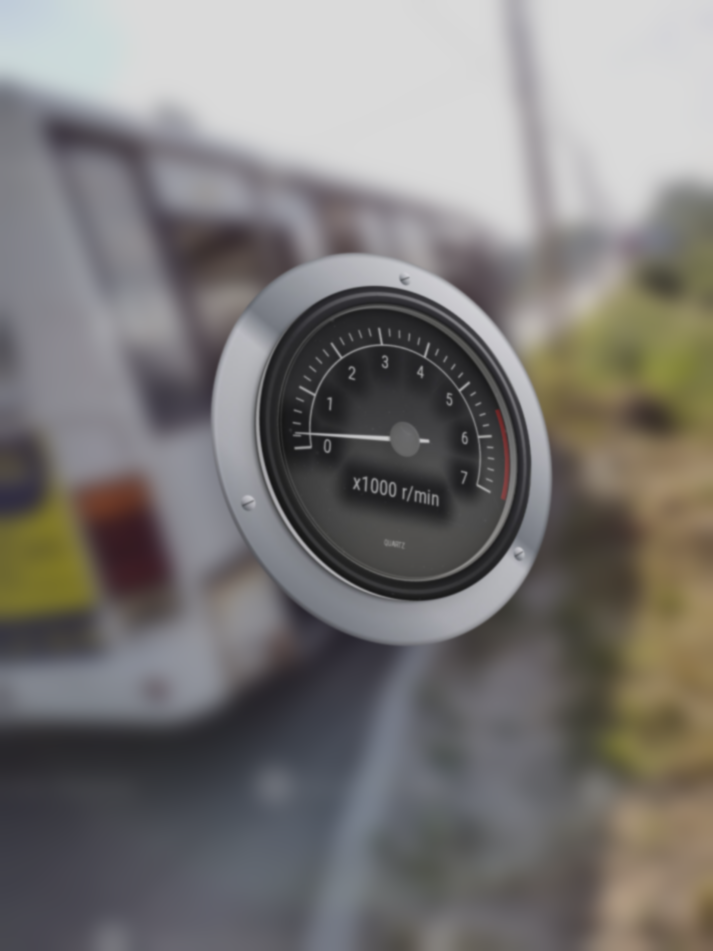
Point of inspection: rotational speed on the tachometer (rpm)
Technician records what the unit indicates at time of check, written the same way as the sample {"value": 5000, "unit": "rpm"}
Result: {"value": 200, "unit": "rpm"}
